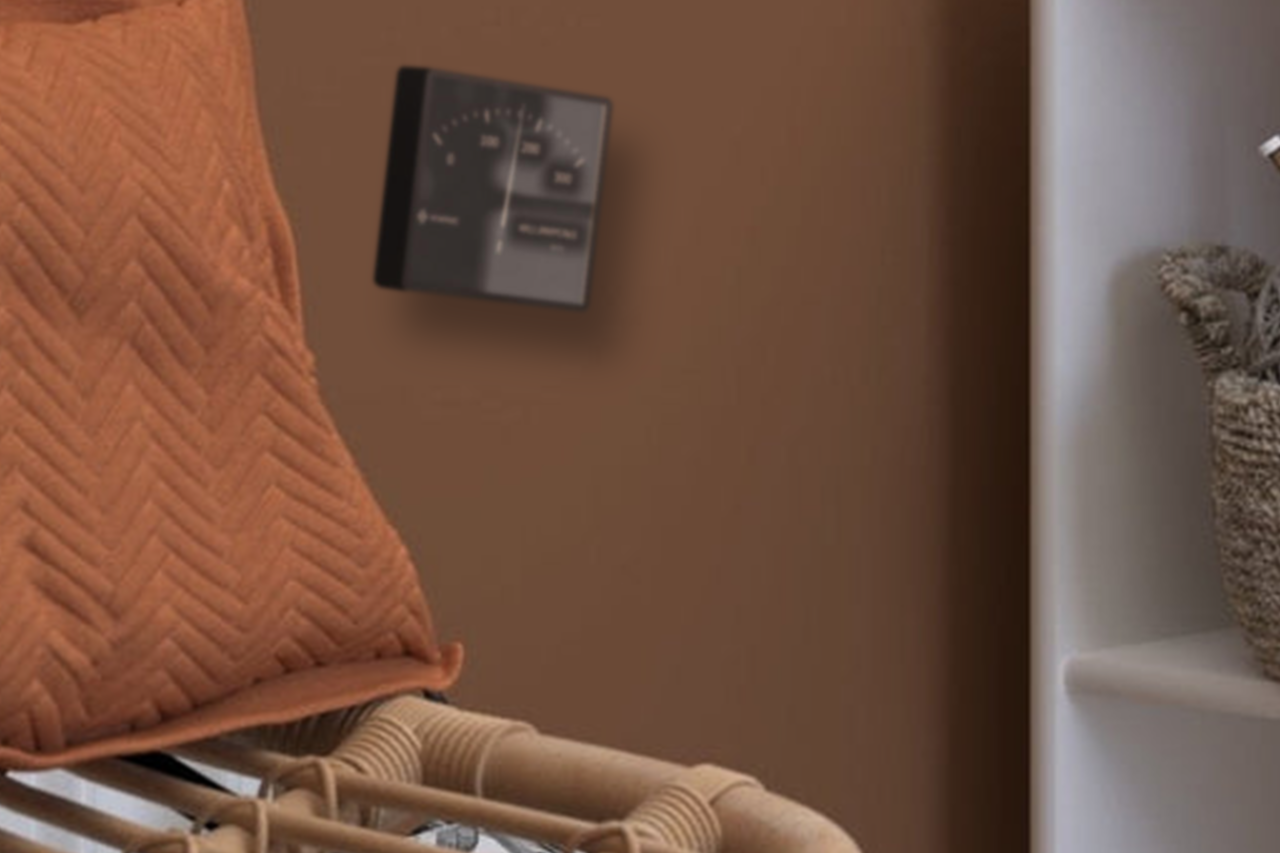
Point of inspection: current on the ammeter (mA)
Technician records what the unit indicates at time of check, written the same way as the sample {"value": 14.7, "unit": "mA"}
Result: {"value": 160, "unit": "mA"}
